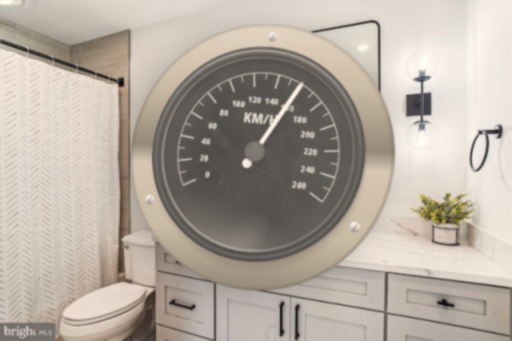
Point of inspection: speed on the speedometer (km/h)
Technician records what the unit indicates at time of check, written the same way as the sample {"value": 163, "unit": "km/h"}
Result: {"value": 160, "unit": "km/h"}
